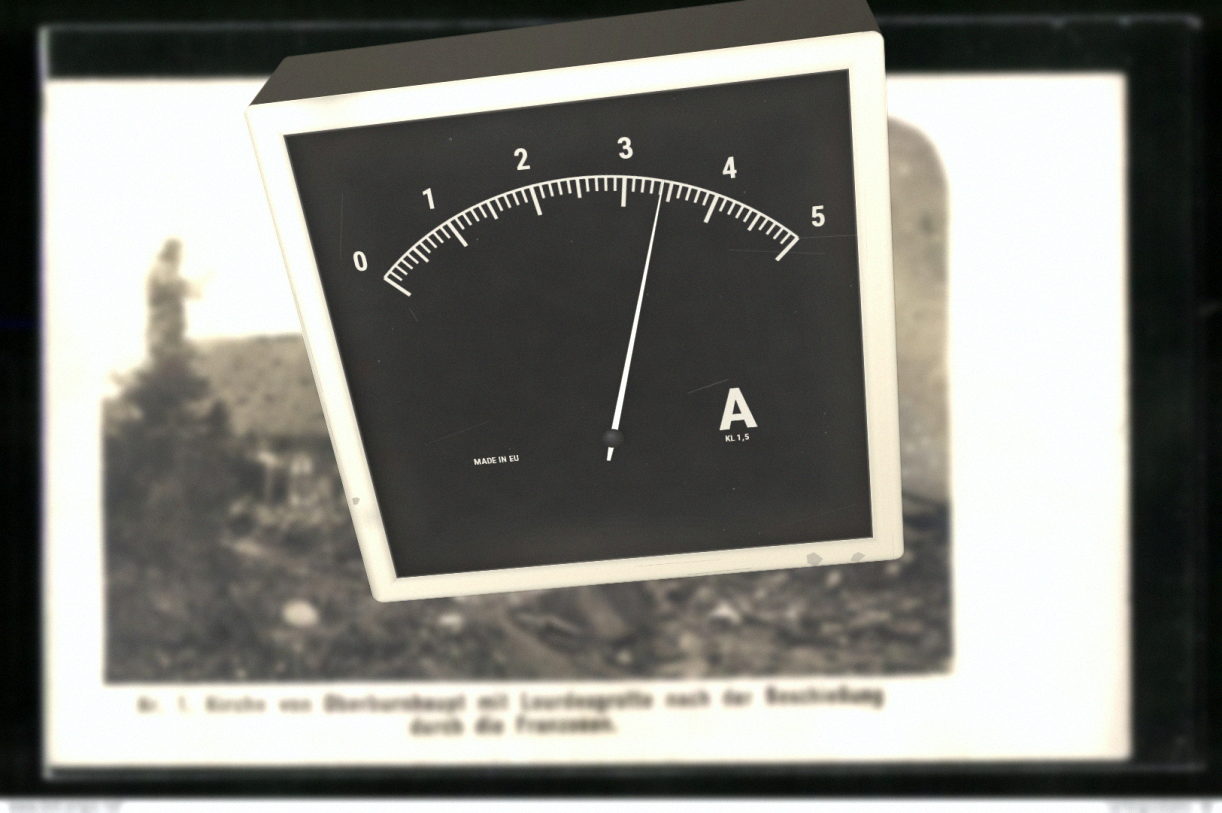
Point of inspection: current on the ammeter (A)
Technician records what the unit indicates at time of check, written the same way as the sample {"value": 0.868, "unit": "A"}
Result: {"value": 3.4, "unit": "A"}
